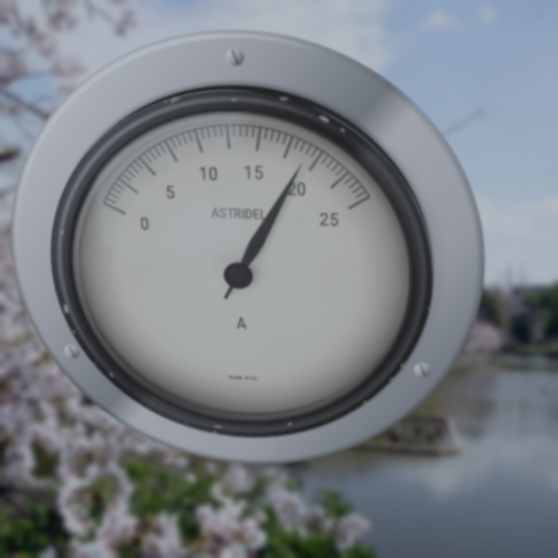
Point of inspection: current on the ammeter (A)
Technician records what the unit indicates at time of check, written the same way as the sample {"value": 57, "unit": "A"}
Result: {"value": 19, "unit": "A"}
